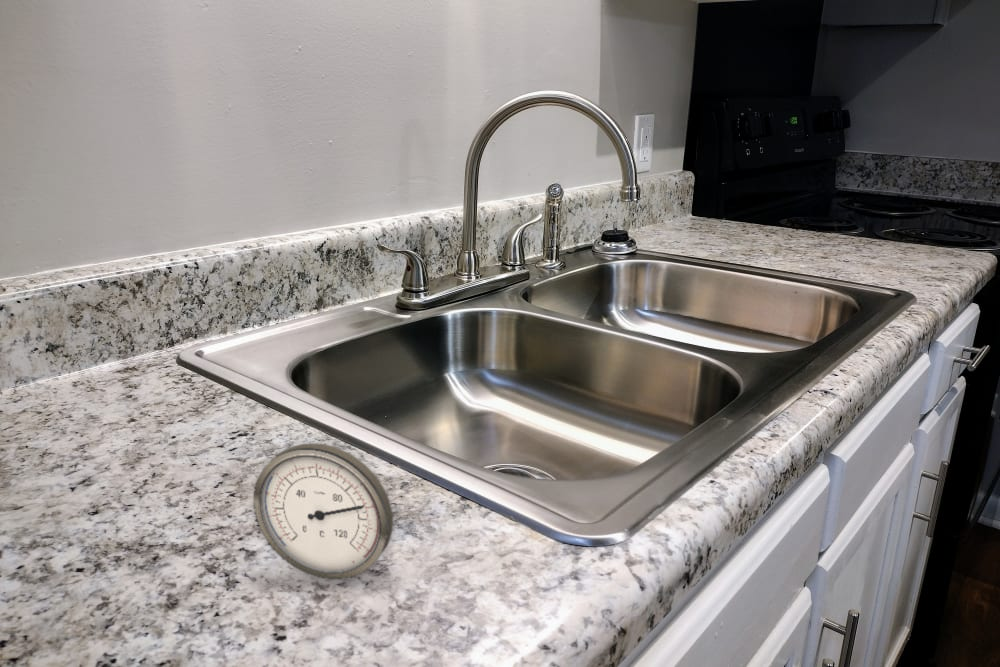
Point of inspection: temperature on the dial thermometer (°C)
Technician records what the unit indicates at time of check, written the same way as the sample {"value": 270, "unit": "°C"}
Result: {"value": 92, "unit": "°C"}
